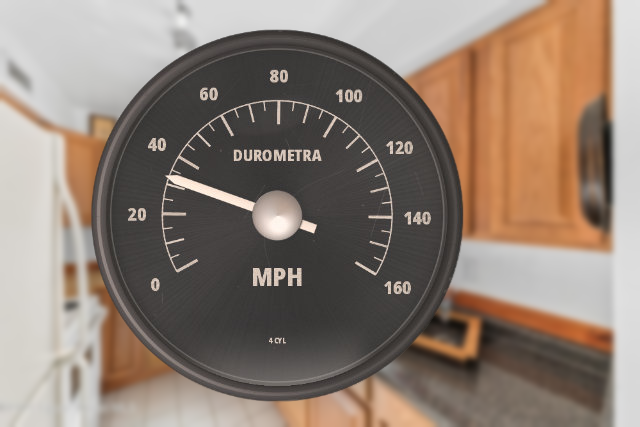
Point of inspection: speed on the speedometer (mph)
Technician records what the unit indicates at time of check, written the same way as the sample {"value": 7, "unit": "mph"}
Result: {"value": 32.5, "unit": "mph"}
